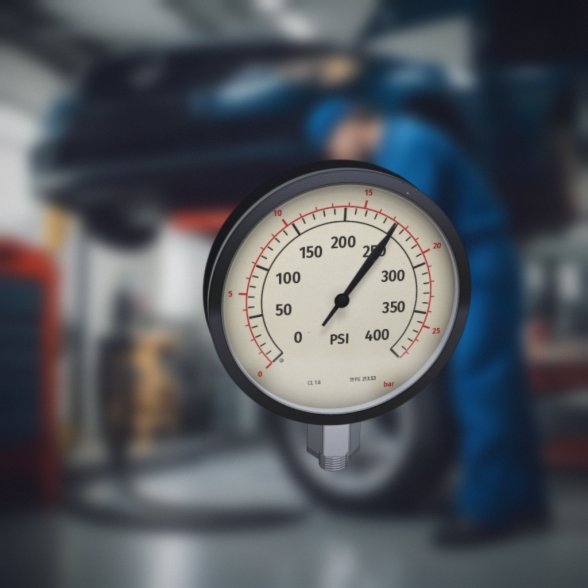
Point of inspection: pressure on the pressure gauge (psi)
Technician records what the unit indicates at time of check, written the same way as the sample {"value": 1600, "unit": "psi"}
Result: {"value": 250, "unit": "psi"}
